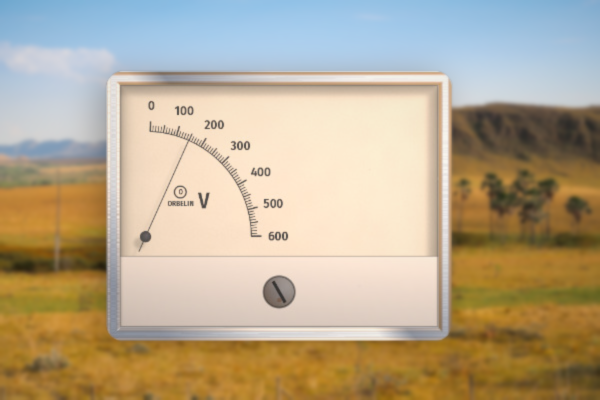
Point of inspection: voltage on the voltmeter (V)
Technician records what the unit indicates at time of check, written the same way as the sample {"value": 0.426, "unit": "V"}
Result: {"value": 150, "unit": "V"}
